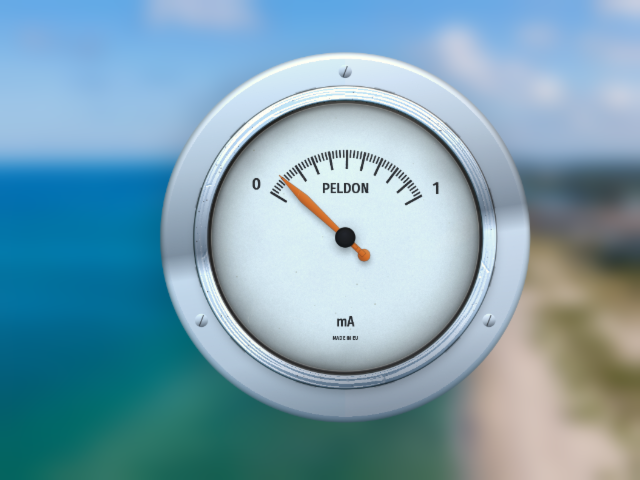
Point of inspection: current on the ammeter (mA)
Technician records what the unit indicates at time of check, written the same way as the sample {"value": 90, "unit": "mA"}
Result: {"value": 0.1, "unit": "mA"}
